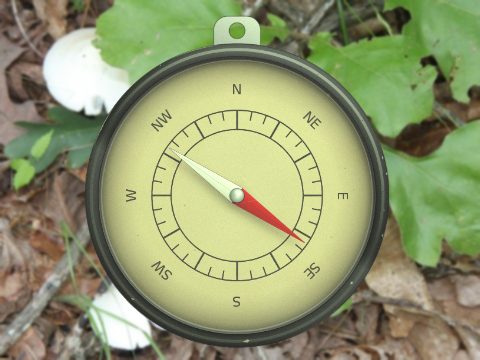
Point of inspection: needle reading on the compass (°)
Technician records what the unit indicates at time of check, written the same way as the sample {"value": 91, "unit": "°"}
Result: {"value": 125, "unit": "°"}
